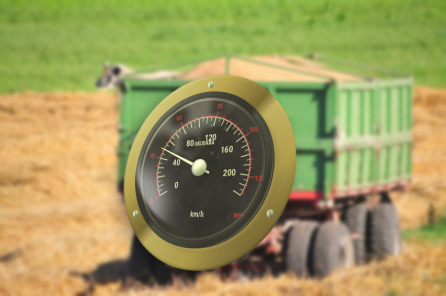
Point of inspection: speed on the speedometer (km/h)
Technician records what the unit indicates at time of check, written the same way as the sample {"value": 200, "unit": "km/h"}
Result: {"value": 50, "unit": "km/h"}
